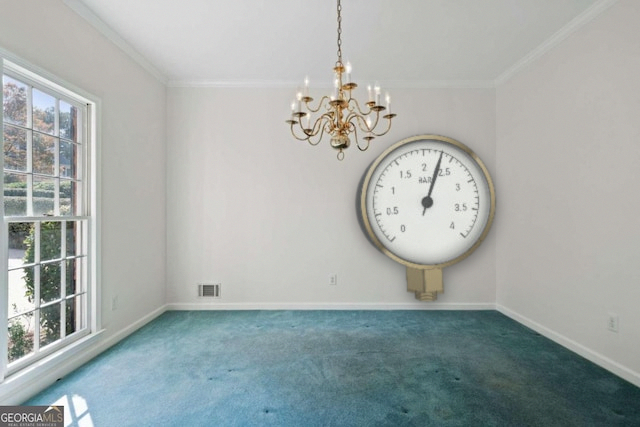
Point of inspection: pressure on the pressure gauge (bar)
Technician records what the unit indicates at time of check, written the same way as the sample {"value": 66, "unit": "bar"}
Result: {"value": 2.3, "unit": "bar"}
